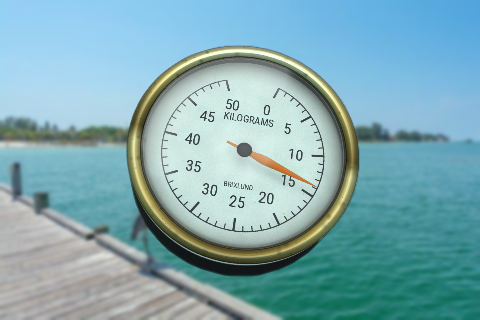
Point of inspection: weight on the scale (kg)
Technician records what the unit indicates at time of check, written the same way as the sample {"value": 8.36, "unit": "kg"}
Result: {"value": 14, "unit": "kg"}
